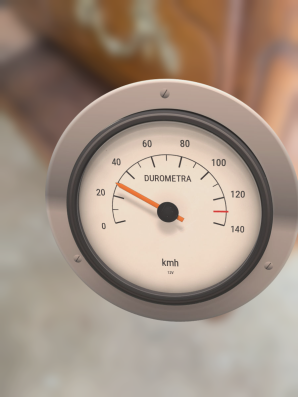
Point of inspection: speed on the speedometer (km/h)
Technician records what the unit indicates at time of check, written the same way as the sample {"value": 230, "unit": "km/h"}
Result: {"value": 30, "unit": "km/h"}
